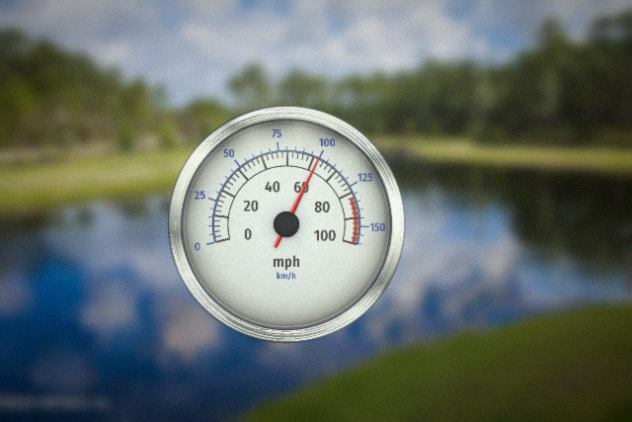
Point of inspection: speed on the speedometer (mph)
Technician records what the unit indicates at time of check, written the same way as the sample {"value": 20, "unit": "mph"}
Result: {"value": 62, "unit": "mph"}
